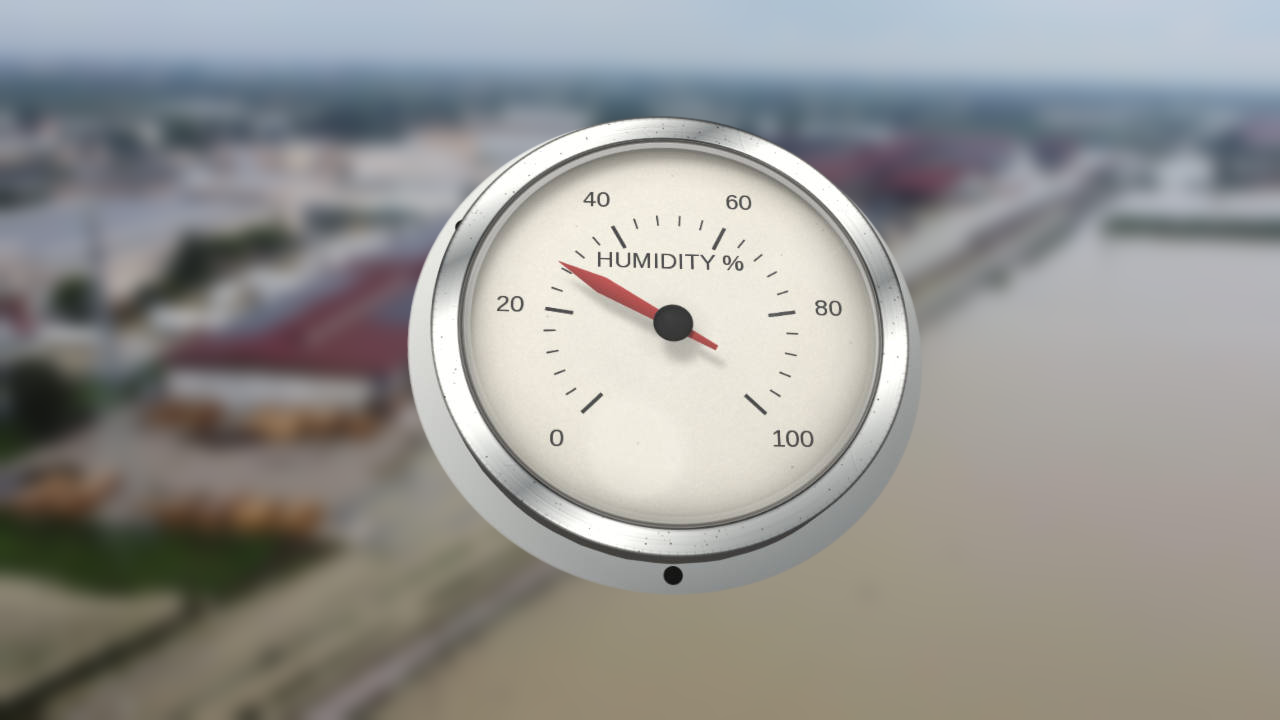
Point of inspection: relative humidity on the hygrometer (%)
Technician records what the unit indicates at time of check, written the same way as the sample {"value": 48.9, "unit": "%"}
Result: {"value": 28, "unit": "%"}
